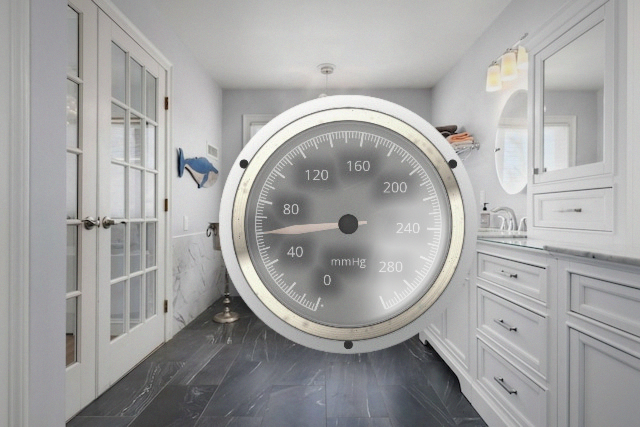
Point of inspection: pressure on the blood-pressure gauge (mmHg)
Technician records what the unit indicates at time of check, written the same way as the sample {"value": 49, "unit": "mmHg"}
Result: {"value": 60, "unit": "mmHg"}
